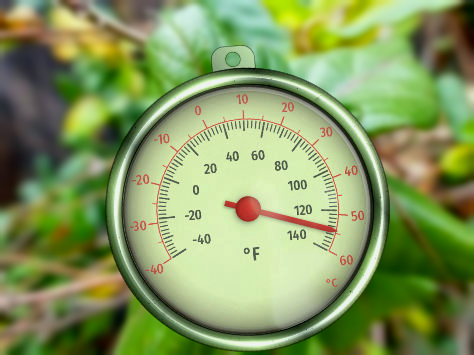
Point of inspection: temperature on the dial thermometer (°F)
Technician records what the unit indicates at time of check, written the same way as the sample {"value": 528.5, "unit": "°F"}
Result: {"value": 130, "unit": "°F"}
